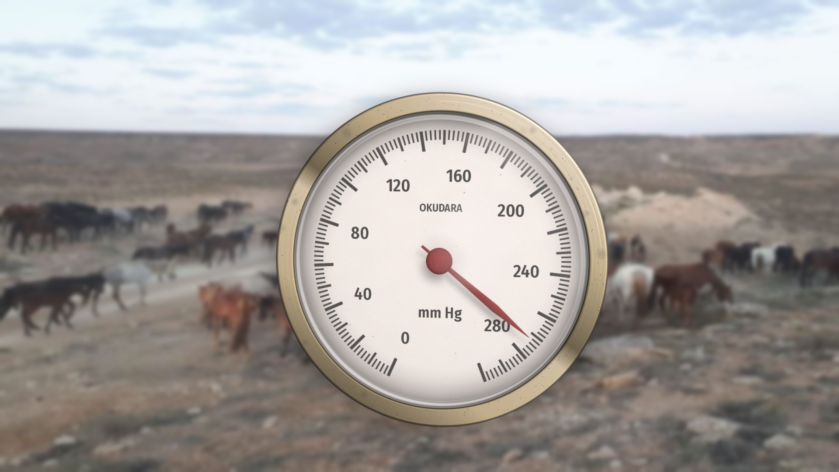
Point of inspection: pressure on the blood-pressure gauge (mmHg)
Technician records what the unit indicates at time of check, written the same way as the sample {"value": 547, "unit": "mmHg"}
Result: {"value": 272, "unit": "mmHg"}
